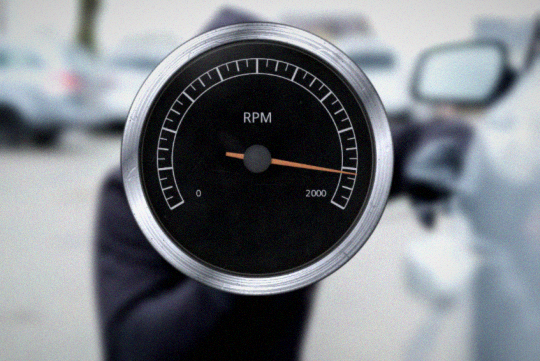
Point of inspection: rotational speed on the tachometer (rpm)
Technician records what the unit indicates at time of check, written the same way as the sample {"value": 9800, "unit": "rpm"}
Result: {"value": 1825, "unit": "rpm"}
